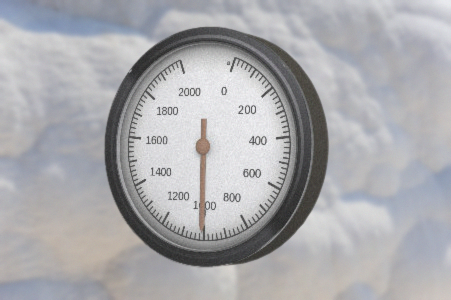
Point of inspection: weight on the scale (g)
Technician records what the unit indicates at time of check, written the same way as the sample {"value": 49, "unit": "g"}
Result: {"value": 1000, "unit": "g"}
